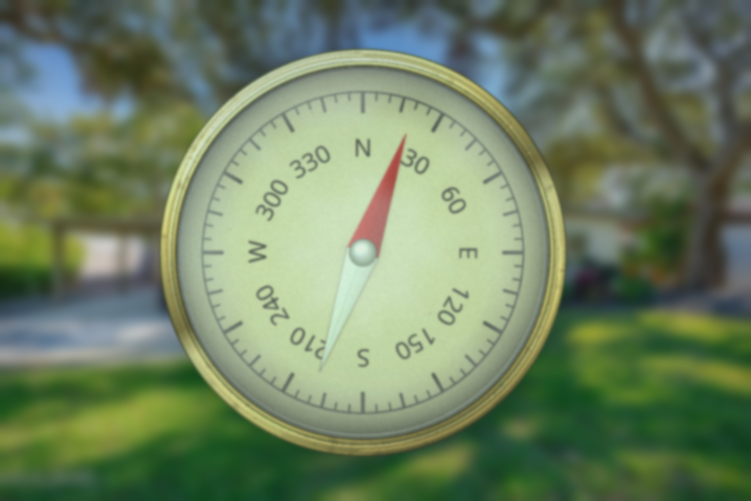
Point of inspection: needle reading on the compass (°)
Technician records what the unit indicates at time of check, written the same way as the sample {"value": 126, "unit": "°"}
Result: {"value": 20, "unit": "°"}
